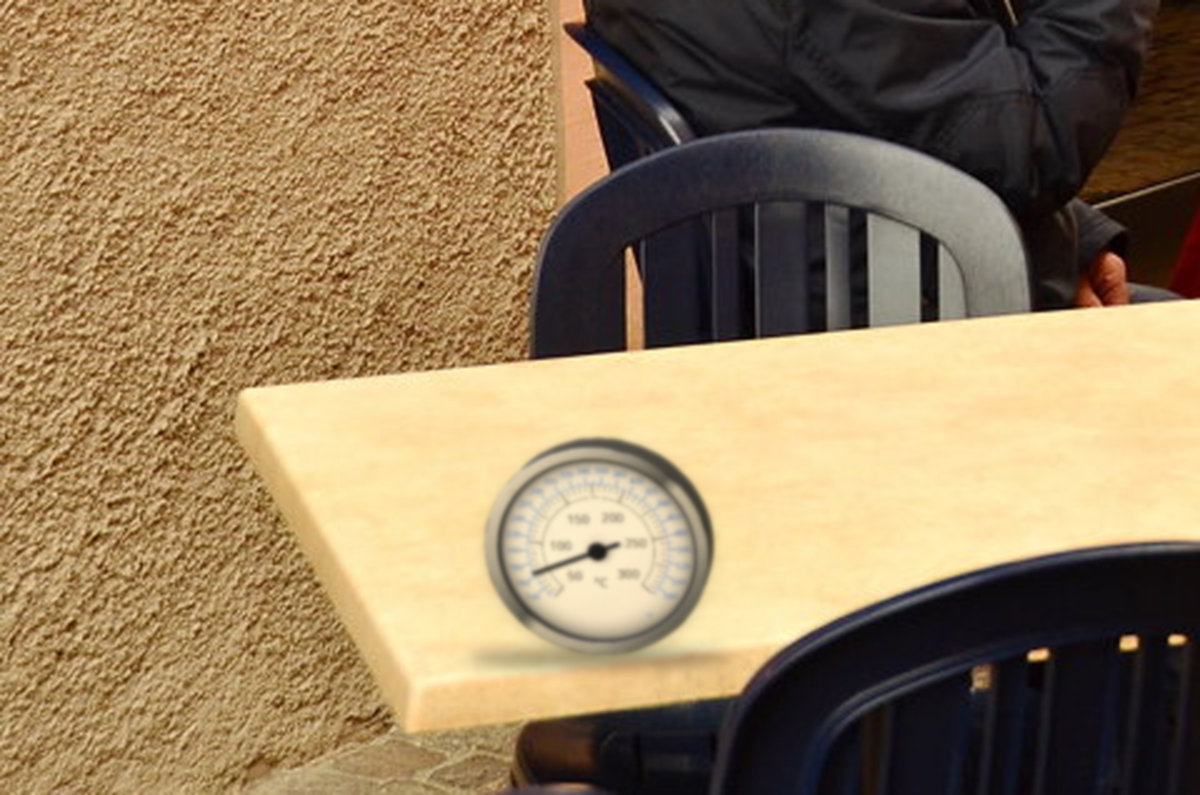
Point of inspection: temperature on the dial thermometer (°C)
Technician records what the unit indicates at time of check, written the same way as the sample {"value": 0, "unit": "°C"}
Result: {"value": 75, "unit": "°C"}
